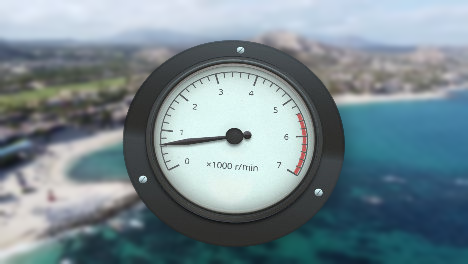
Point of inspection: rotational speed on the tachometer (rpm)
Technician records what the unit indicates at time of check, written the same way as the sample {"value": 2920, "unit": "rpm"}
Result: {"value": 600, "unit": "rpm"}
